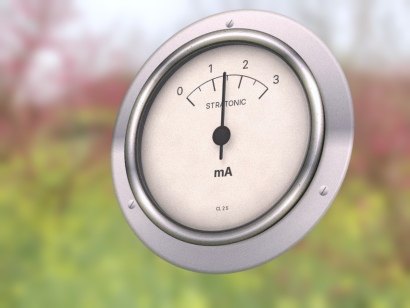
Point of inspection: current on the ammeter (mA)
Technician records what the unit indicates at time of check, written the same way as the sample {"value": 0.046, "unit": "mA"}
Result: {"value": 1.5, "unit": "mA"}
